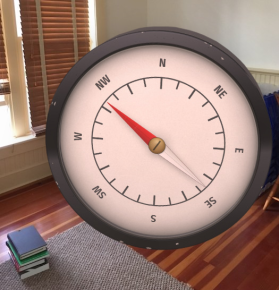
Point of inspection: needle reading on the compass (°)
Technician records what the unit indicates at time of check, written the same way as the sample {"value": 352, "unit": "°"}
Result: {"value": 307.5, "unit": "°"}
